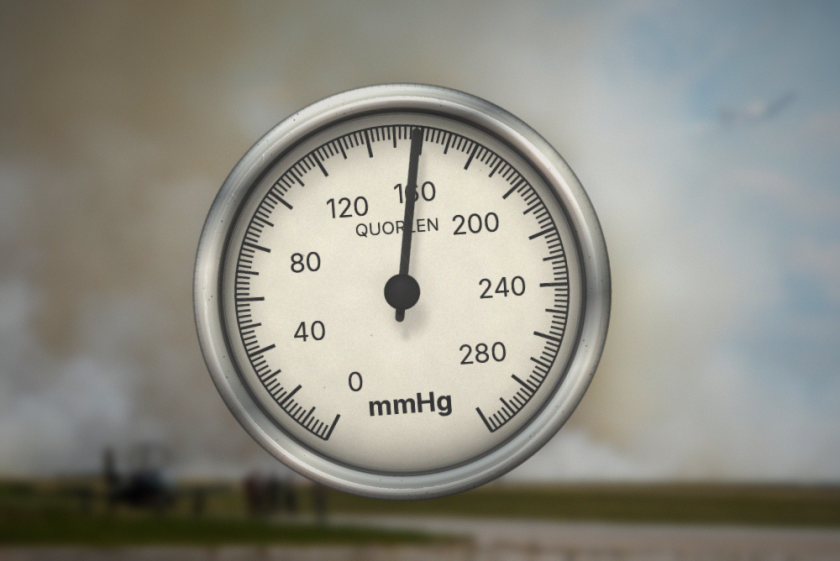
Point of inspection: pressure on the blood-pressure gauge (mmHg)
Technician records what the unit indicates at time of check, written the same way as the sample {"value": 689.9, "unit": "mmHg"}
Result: {"value": 158, "unit": "mmHg"}
